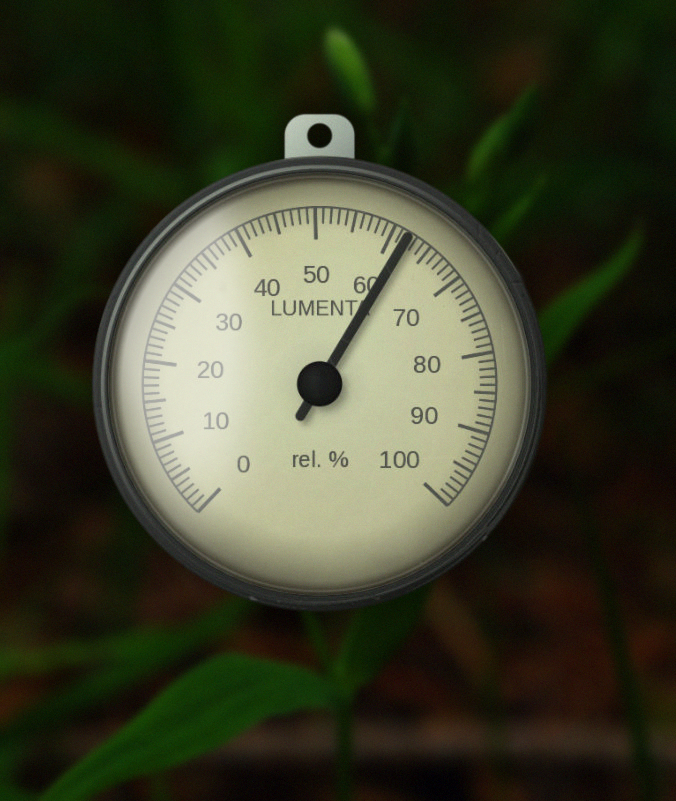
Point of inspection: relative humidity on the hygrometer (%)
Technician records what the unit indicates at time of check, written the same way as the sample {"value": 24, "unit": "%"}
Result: {"value": 62, "unit": "%"}
